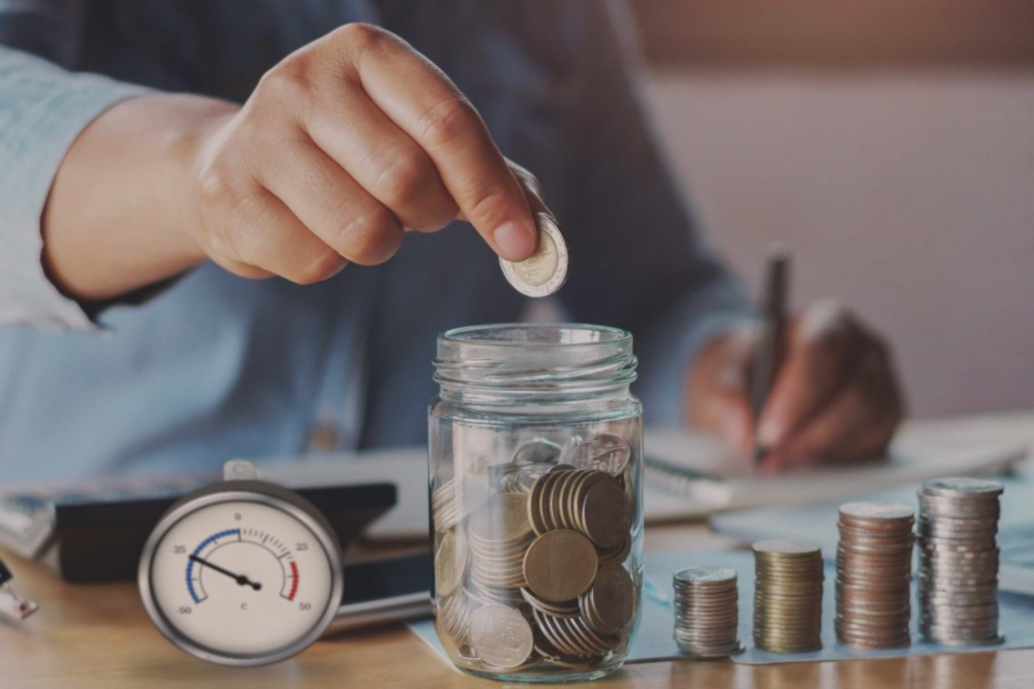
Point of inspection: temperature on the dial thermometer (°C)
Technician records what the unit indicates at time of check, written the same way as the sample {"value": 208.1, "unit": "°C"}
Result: {"value": -25, "unit": "°C"}
